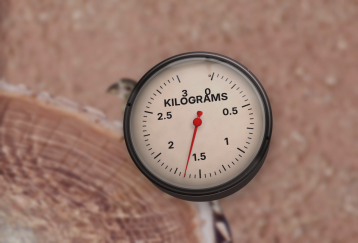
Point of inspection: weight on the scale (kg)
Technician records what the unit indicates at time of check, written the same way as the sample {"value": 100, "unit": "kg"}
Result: {"value": 1.65, "unit": "kg"}
